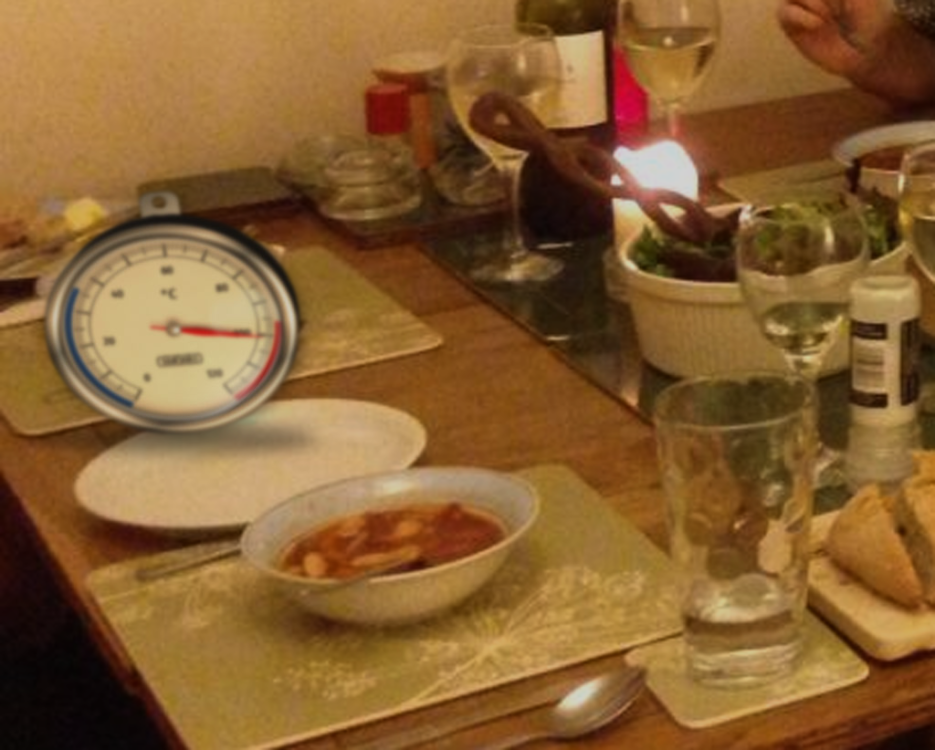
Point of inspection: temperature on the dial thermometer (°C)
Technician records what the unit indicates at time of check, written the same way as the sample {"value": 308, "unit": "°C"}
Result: {"value": 100, "unit": "°C"}
